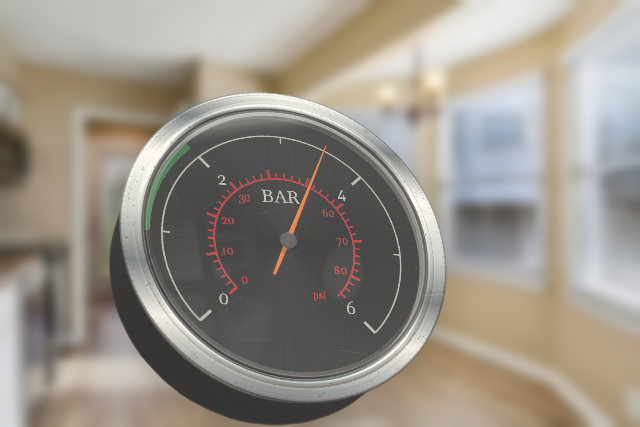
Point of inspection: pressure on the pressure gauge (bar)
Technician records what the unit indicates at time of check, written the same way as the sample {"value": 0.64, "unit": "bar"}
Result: {"value": 3.5, "unit": "bar"}
